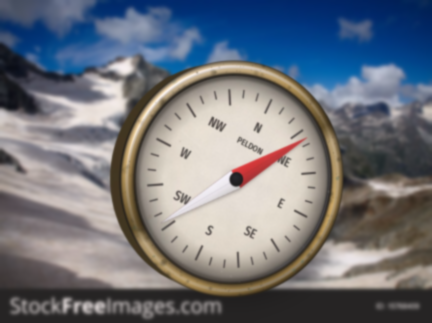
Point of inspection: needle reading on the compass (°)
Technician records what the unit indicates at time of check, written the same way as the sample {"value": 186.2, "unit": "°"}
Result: {"value": 35, "unit": "°"}
